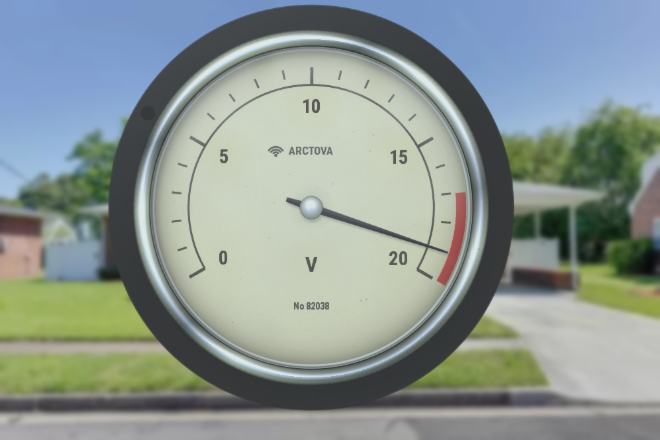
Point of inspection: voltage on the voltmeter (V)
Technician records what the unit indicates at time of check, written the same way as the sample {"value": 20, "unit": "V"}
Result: {"value": 19, "unit": "V"}
